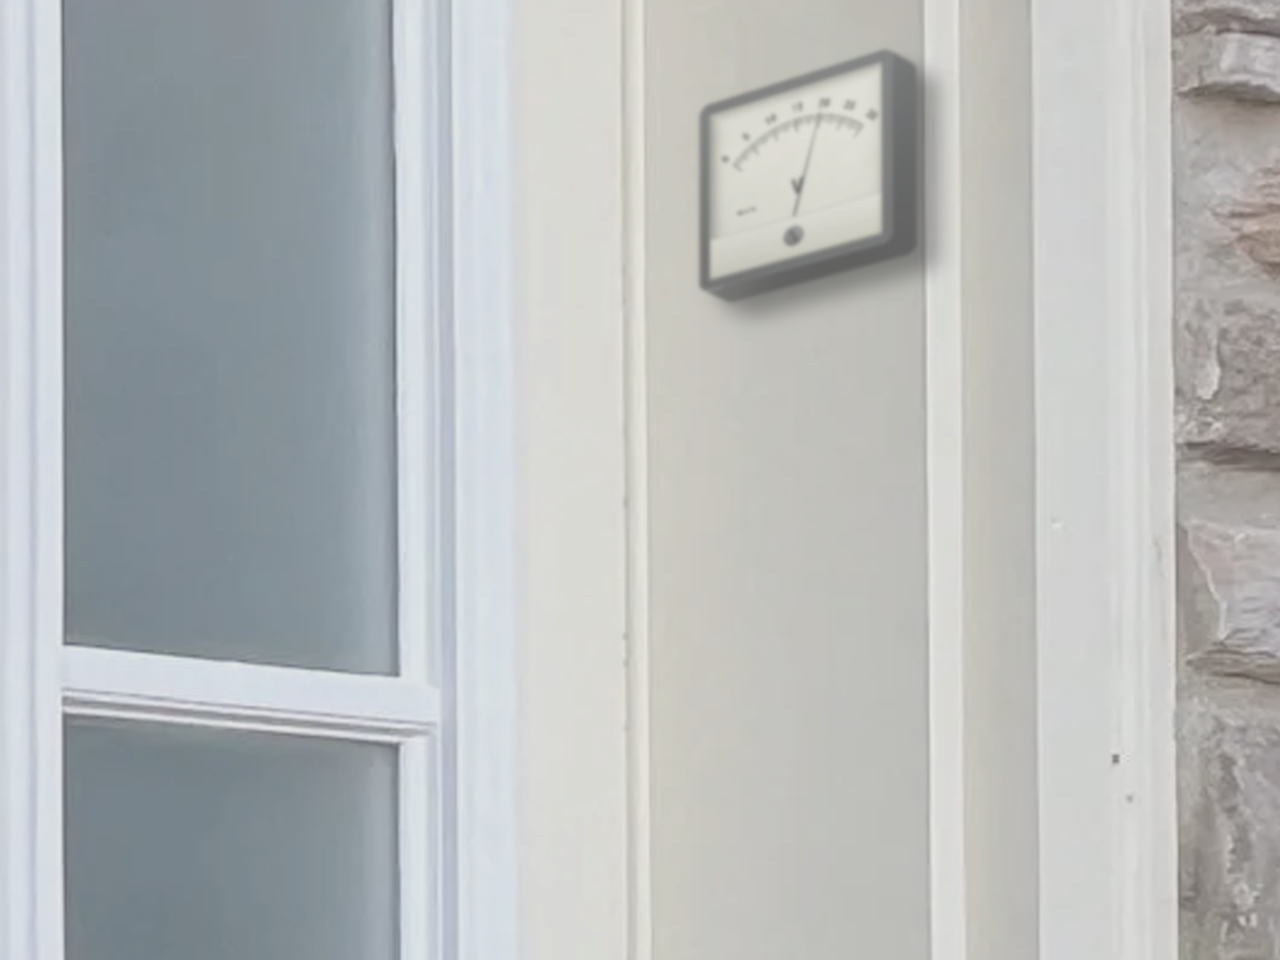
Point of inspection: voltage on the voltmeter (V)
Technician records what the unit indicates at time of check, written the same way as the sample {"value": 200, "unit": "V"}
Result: {"value": 20, "unit": "V"}
